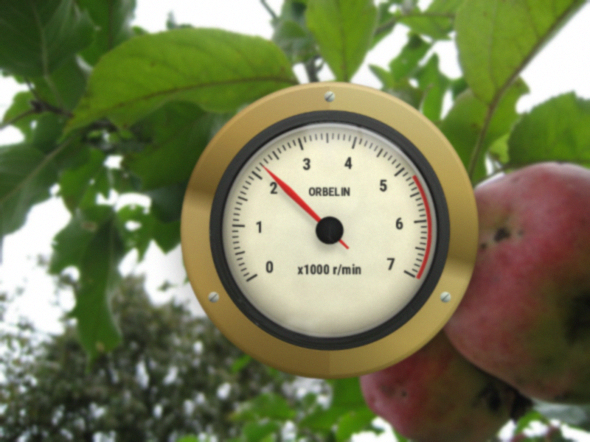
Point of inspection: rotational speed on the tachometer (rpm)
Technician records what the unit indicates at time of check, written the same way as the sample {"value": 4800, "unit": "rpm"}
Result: {"value": 2200, "unit": "rpm"}
